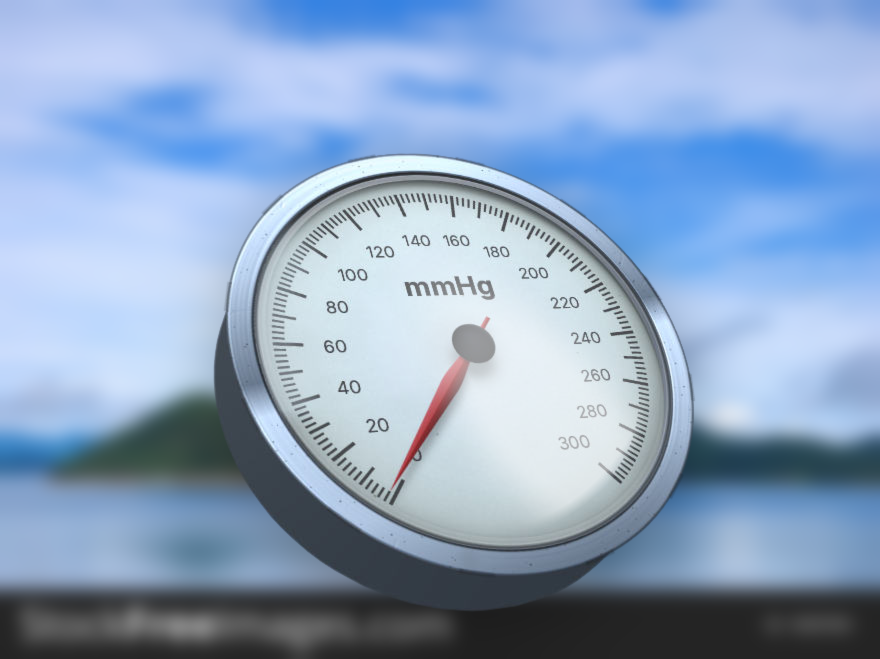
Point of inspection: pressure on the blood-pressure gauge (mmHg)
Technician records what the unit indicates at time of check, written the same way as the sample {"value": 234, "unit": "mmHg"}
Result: {"value": 2, "unit": "mmHg"}
